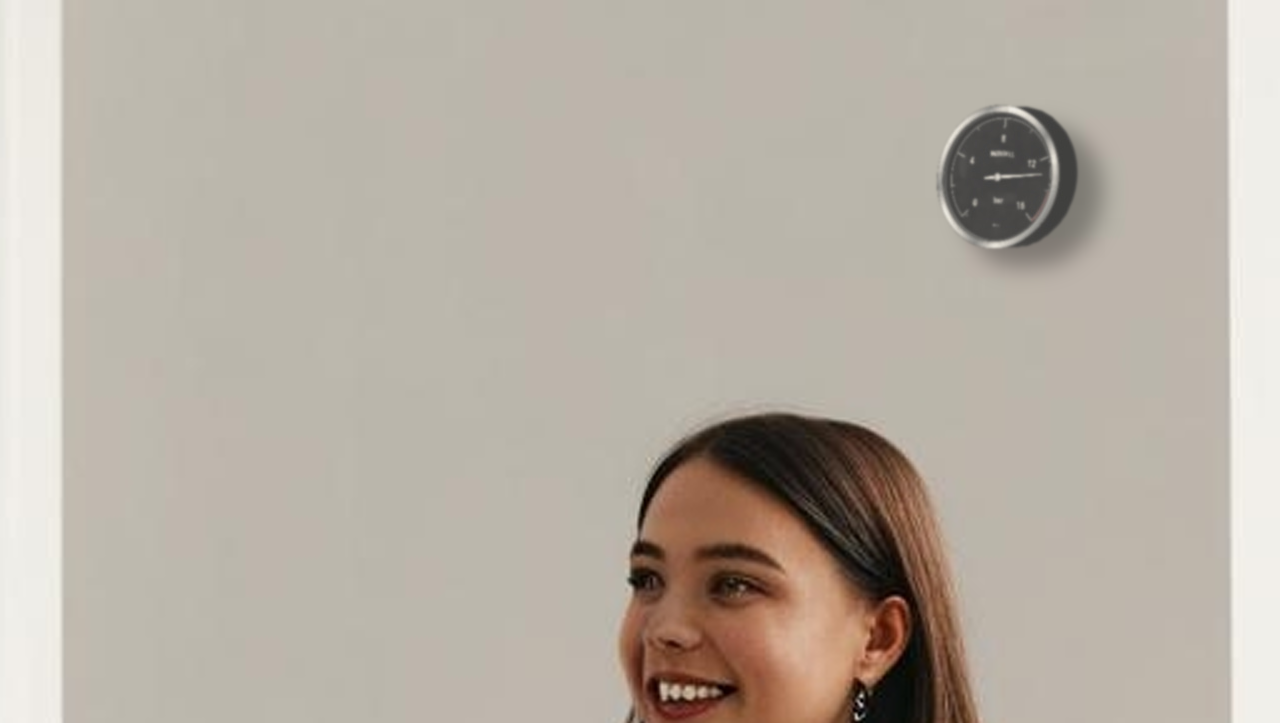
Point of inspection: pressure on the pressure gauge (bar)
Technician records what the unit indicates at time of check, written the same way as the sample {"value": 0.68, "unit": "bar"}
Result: {"value": 13, "unit": "bar"}
